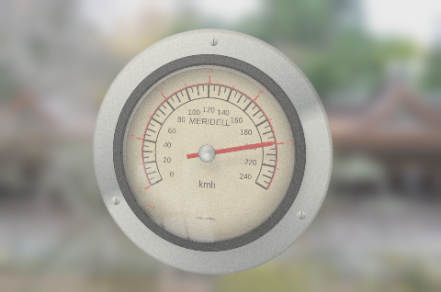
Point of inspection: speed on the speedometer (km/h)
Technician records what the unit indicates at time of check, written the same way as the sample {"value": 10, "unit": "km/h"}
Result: {"value": 200, "unit": "km/h"}
